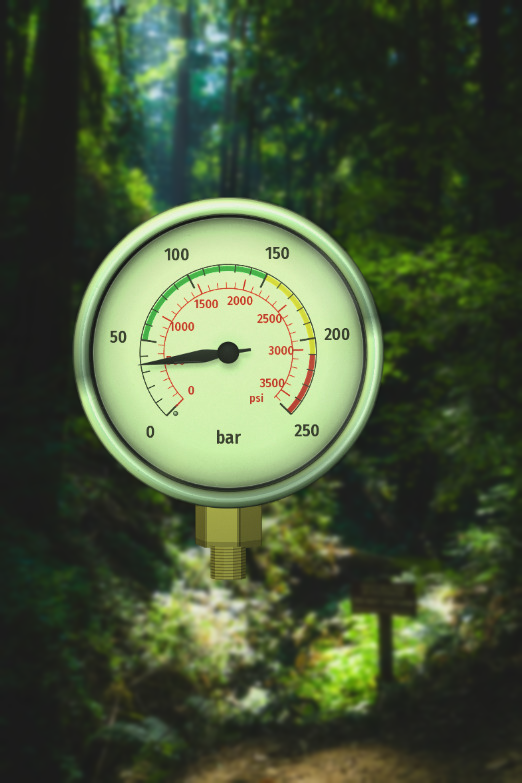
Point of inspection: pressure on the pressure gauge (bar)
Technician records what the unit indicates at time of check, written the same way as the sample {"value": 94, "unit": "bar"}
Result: {"value": 35, "unit": "bar"}
